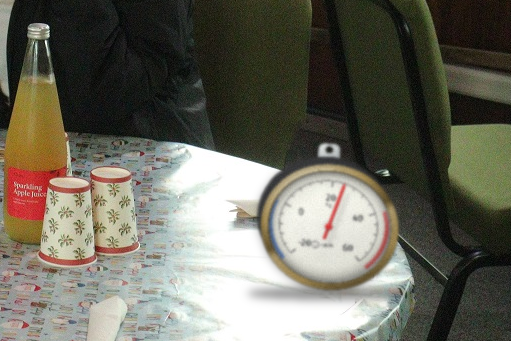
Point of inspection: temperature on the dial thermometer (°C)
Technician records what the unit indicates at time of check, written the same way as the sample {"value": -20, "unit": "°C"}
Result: {"value": 24, "unit": "°C"}
